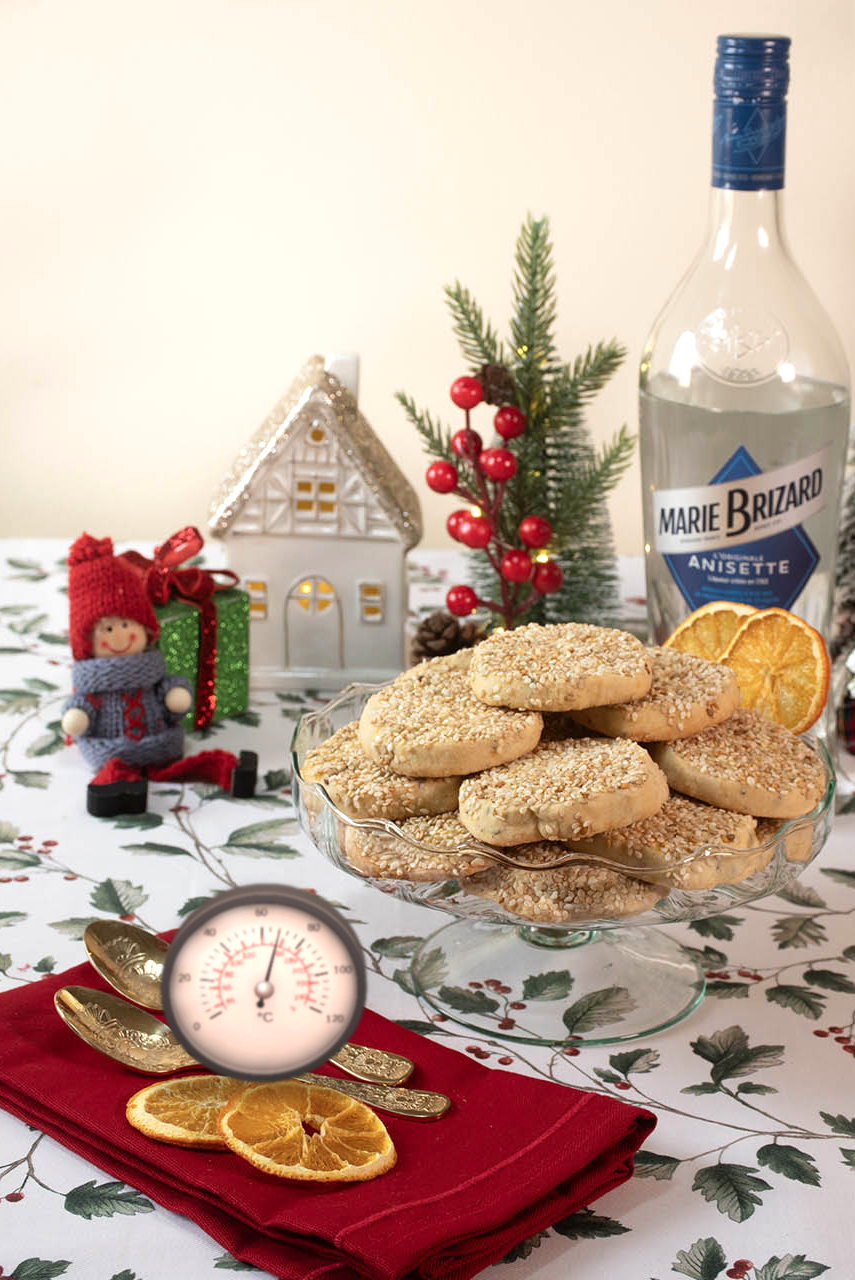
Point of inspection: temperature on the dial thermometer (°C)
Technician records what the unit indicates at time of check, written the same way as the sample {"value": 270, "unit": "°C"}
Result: {"value": 68, "unit": "°C"}
